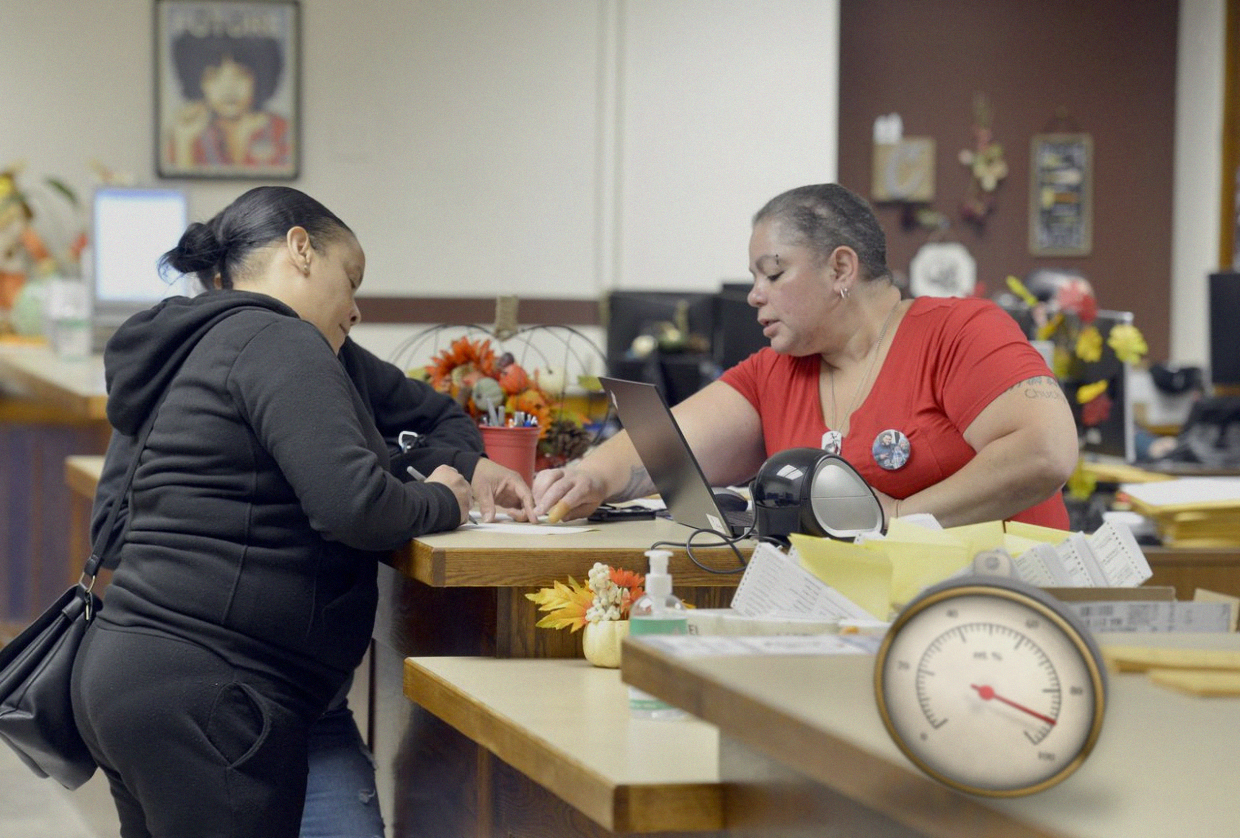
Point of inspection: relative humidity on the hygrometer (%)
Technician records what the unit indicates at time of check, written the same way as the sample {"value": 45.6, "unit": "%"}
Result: {"value": 90, "unit": "%"}
